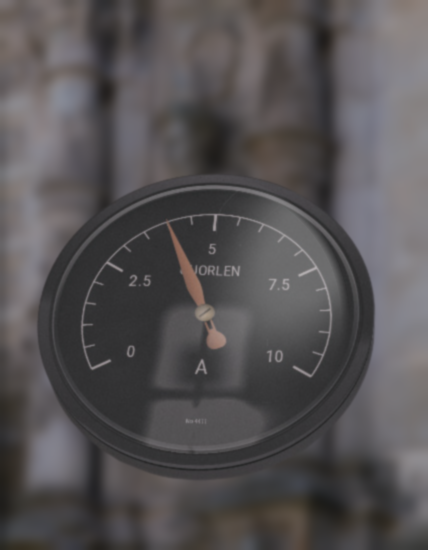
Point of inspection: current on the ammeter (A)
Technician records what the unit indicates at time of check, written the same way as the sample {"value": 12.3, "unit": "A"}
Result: {"value": 4, "unit": "A"}
